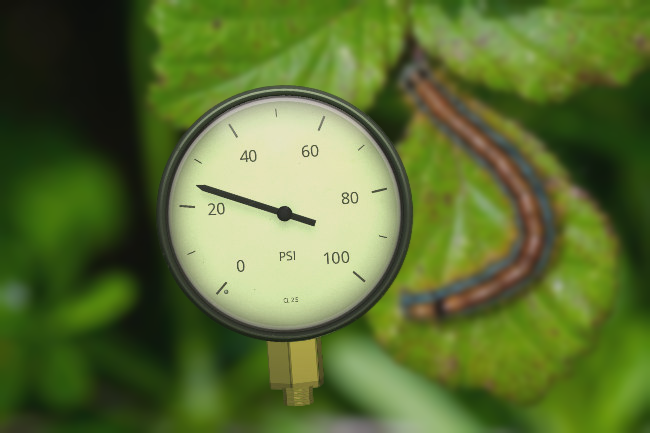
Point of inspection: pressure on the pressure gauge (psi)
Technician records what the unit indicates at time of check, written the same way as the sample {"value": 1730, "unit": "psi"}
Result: {"value": 25, "unit": "psi"}
